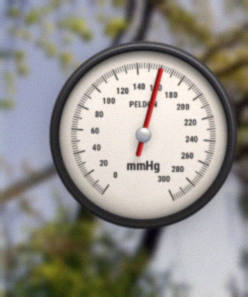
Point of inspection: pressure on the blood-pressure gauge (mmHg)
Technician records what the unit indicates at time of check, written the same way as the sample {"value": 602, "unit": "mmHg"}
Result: {"value": 160, "unit": "mmHg"}
